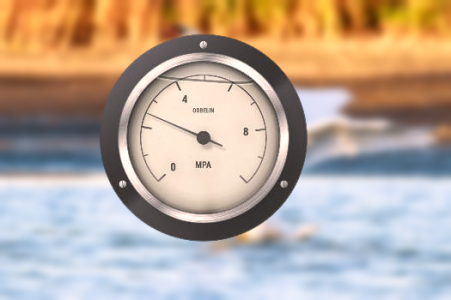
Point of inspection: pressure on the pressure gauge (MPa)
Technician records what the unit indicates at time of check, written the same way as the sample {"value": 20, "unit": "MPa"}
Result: {"value": 2.5, "unit": "MPa"}
